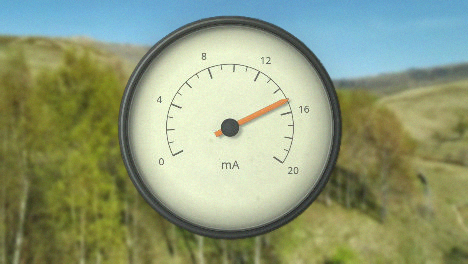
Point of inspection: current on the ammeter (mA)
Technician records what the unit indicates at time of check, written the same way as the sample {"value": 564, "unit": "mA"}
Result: {"value": 15, "unit": "mA"}
